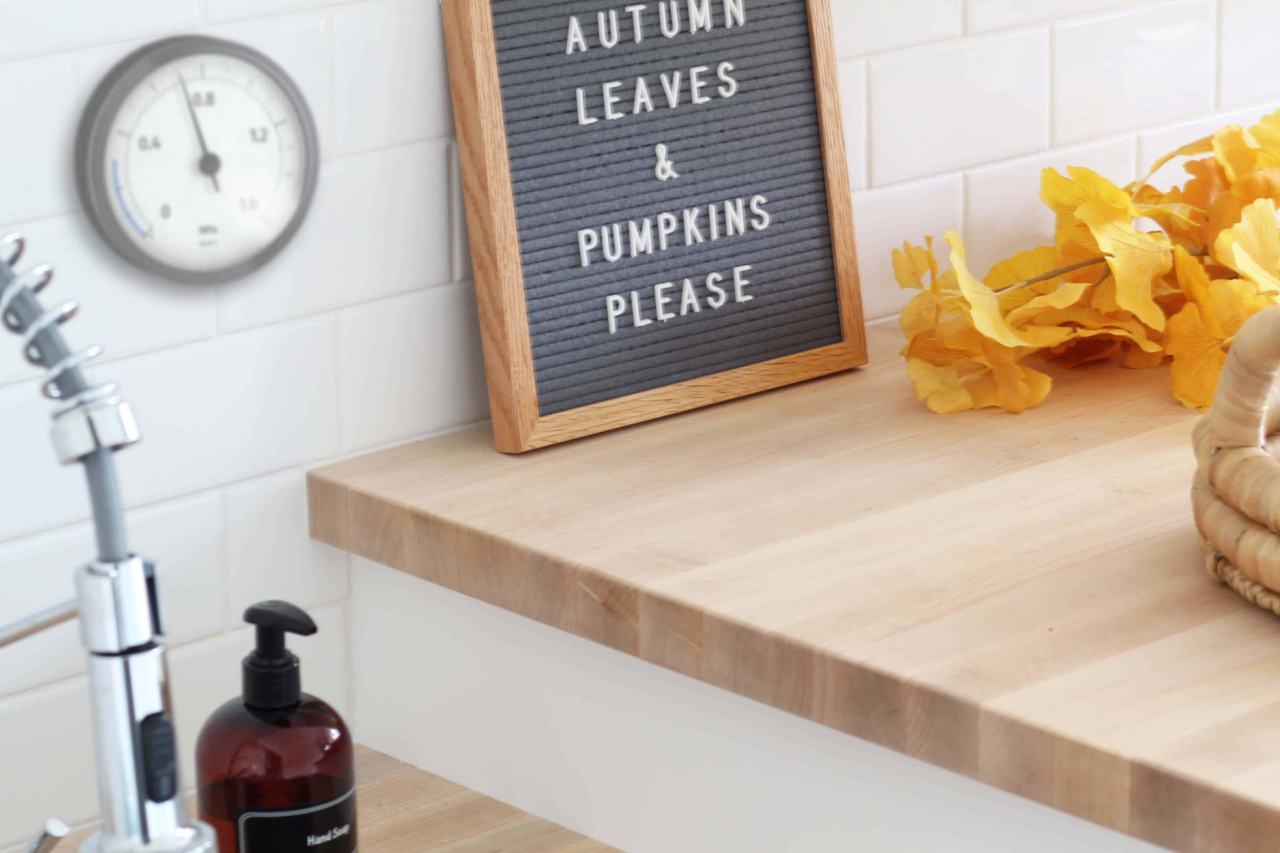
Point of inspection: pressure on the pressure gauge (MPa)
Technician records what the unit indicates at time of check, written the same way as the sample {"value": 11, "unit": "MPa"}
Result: {"value": 0.7, "unit": "MPa"}
